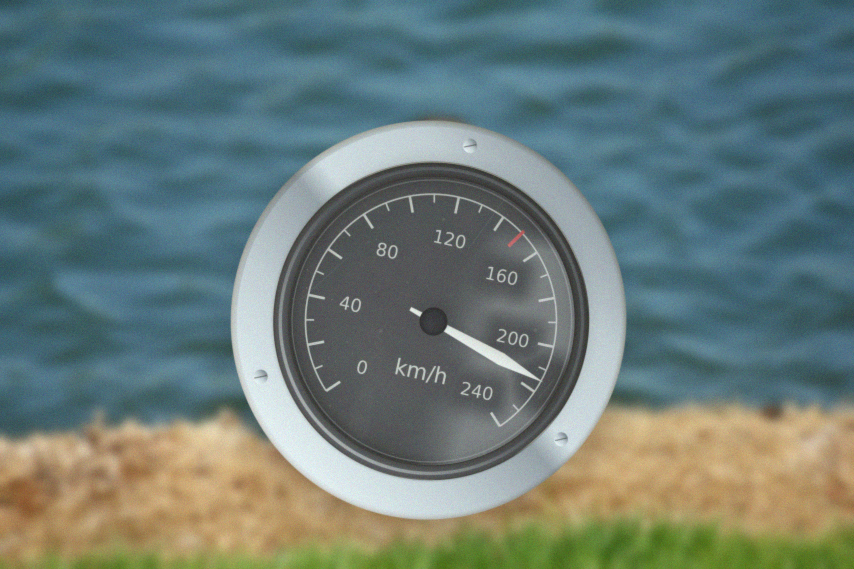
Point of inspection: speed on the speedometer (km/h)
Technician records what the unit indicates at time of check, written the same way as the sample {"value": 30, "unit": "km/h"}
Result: {"value": 215, "unit": "km/h"}
